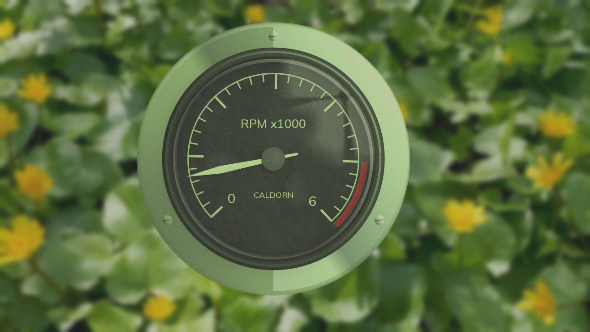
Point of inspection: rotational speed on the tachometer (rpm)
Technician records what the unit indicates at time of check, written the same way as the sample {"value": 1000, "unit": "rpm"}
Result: {"value": 700, "unit": "rpm"}
